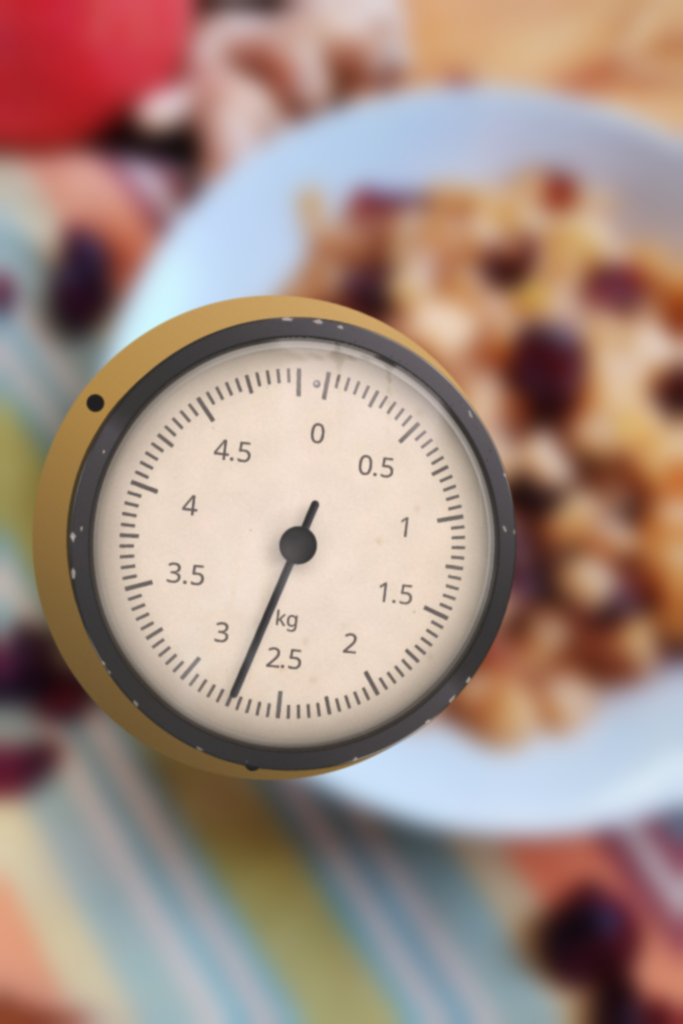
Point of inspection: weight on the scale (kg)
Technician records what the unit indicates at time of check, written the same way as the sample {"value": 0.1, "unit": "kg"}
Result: {"value": 2.75, "unit": "kg"}
